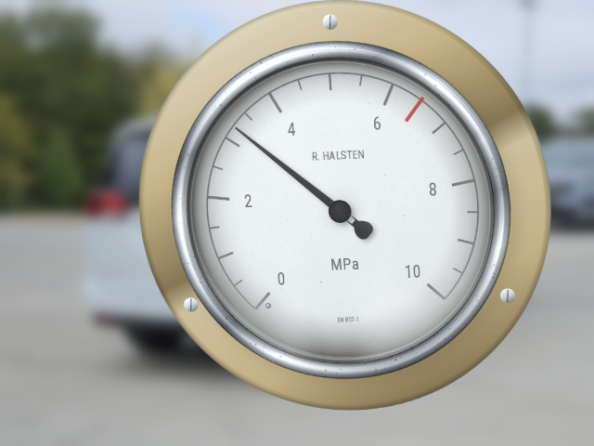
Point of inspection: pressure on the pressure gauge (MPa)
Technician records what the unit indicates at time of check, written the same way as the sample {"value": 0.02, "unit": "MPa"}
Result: {"value": 3.25, "unit": "MPa"}
